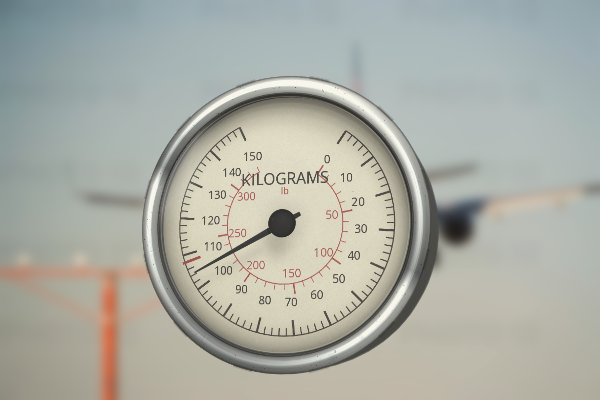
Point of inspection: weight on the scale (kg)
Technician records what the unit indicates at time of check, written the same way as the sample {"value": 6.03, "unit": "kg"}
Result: {"value": 104, "unit": "kg"}
